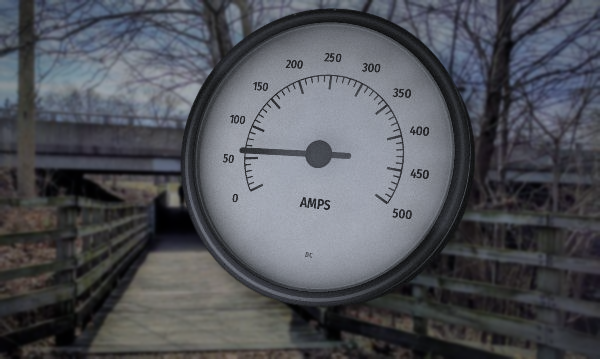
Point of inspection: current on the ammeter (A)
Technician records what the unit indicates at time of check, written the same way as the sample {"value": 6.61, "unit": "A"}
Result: {"value": 60, "unit": "A"}
